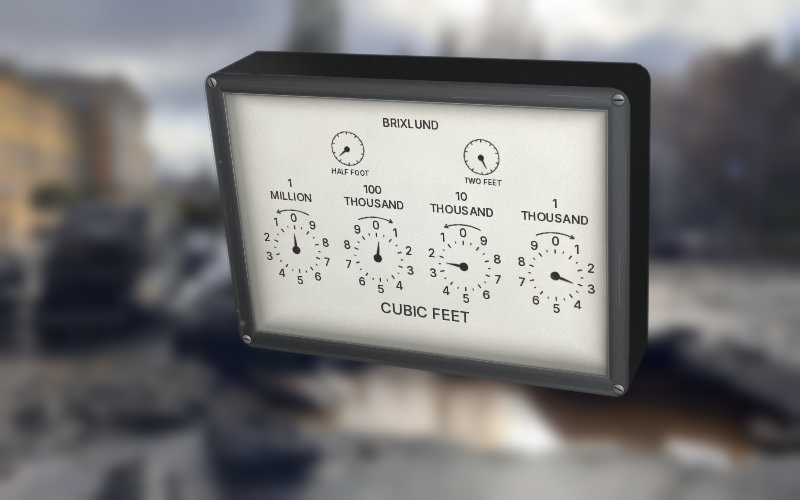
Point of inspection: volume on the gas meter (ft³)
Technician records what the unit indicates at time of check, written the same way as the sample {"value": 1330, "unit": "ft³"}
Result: {"value": 2300, "unit": "ft³"}
